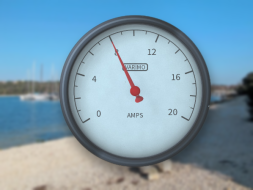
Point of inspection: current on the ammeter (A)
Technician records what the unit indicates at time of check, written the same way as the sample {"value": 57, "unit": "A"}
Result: {"value": 8, "unit": "A"}
